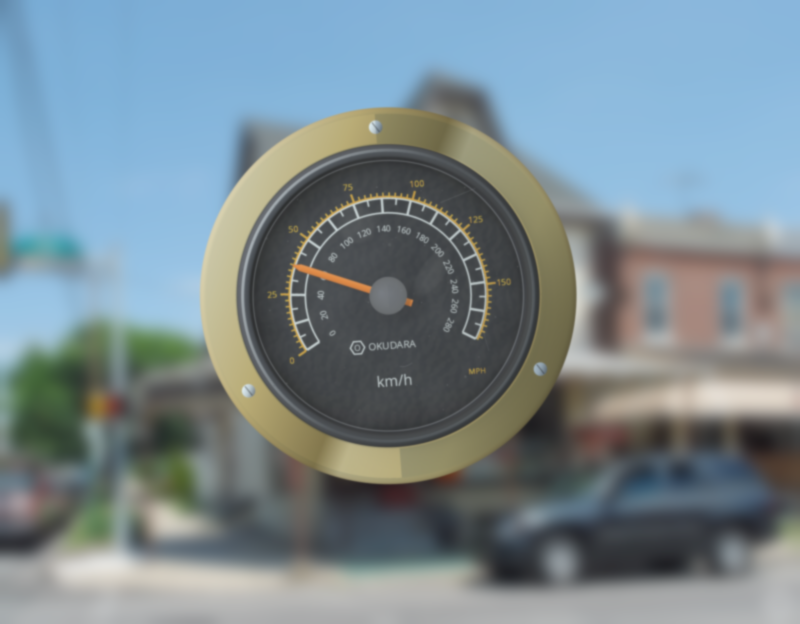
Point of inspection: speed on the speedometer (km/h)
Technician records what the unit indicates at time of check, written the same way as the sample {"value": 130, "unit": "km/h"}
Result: {"value": 60, "unit": "km/h"}
